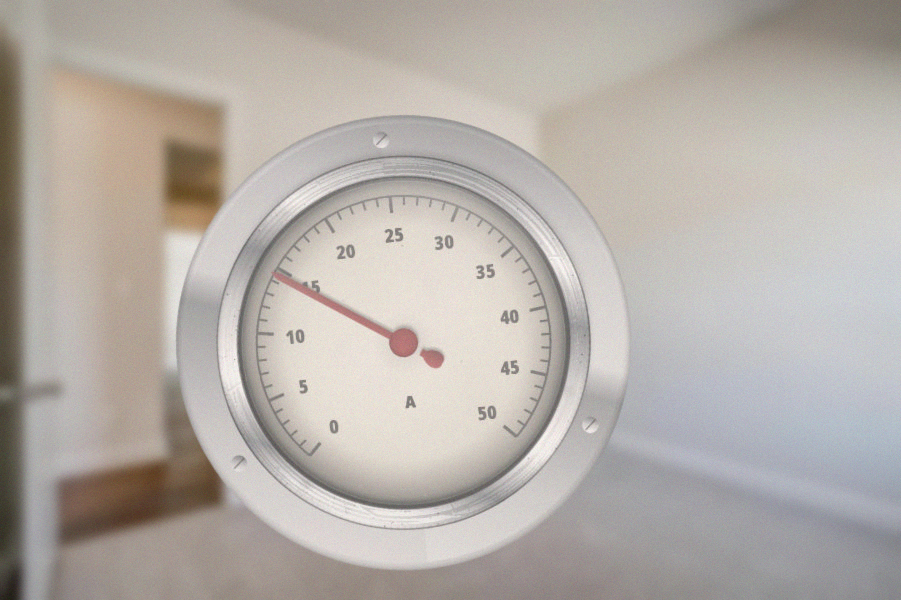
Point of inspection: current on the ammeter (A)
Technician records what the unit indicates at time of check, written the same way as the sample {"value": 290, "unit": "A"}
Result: {"value": 14.5, "unit": "A"}
